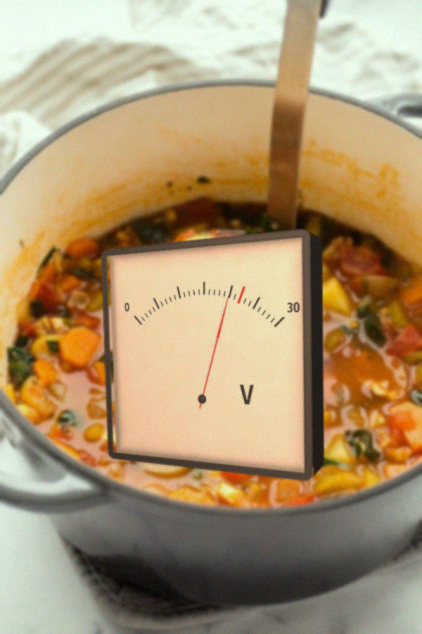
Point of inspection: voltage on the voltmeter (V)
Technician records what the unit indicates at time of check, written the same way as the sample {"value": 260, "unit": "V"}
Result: {"value": 20, "unit": "V"}
